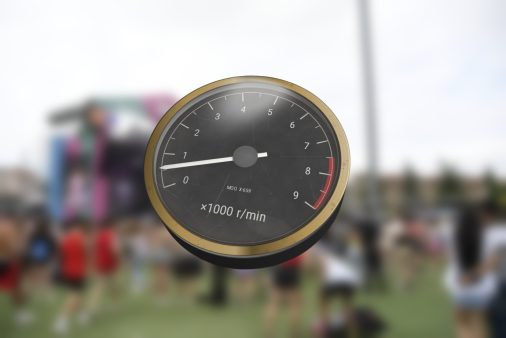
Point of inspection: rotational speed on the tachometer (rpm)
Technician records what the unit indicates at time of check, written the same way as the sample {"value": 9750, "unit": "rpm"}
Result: {"value": 500, "unit": "rpm"}
